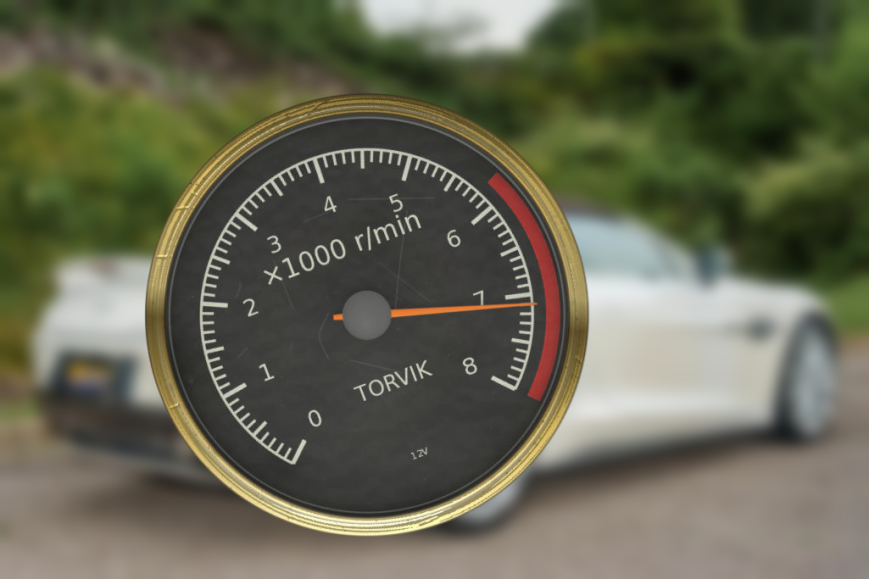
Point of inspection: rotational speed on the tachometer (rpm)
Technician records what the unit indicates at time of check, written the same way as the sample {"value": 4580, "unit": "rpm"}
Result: {"value": 7100, "unit": "rpm"}
